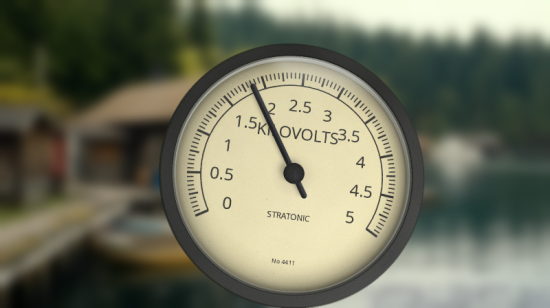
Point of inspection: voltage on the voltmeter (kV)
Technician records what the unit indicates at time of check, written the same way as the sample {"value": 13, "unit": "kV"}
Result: {"value": 1.85, "unit": "kV"}
